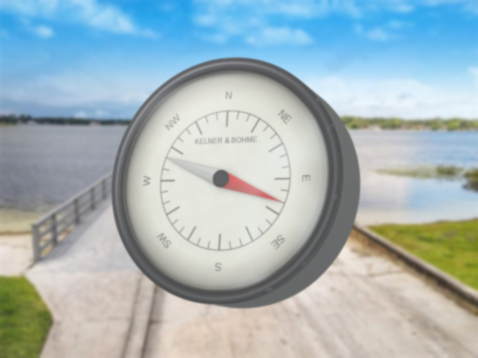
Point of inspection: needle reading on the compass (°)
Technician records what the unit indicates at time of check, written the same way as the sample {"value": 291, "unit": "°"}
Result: {"value": 110, "unit": "°"}
